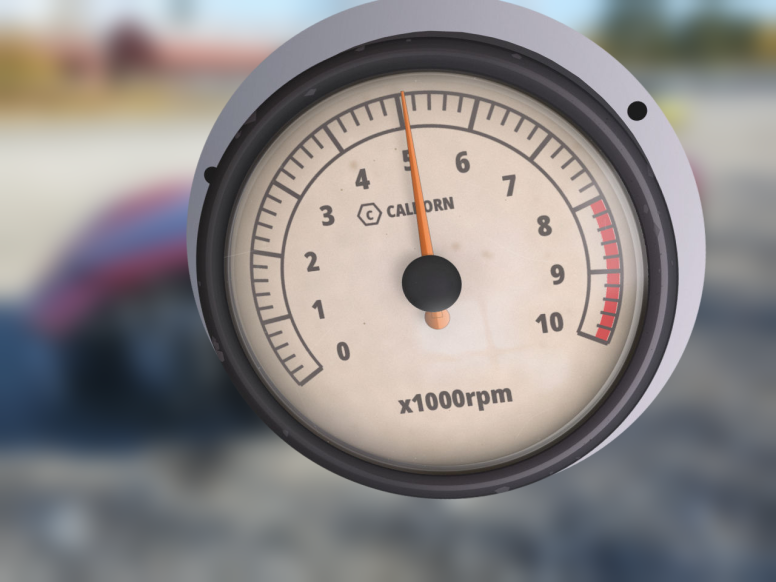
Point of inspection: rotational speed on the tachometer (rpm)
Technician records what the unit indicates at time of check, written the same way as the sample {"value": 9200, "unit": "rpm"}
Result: {"value": 5100, "unit": "rpm"}
